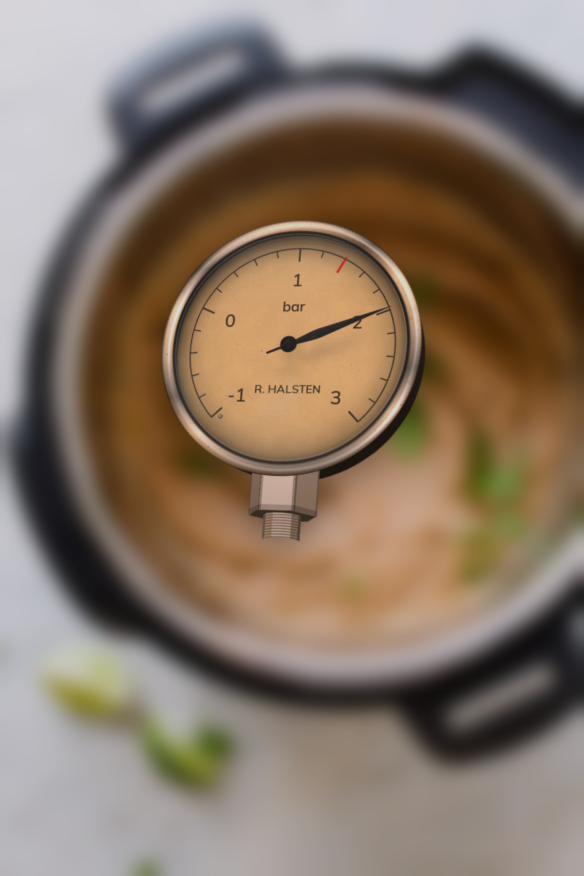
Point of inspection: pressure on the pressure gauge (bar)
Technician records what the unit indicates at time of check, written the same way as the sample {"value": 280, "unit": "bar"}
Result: {"value": 2, "unit": "bar"}
